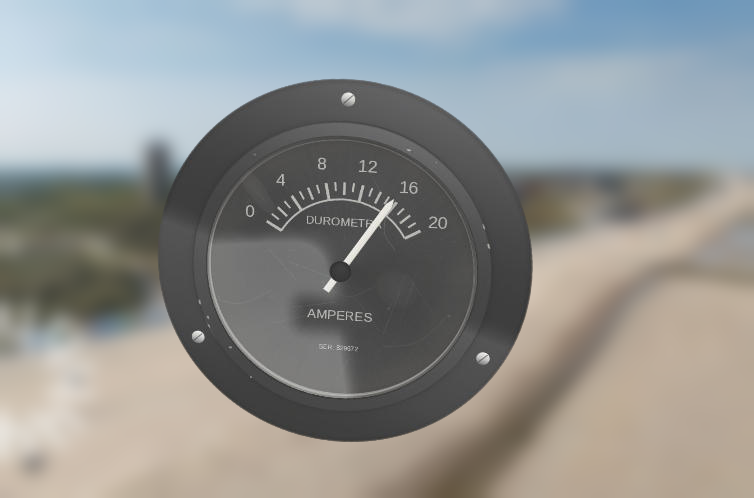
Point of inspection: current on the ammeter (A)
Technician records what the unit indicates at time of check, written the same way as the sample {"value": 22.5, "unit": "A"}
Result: {"value": 15.5, "unit": "A"}
